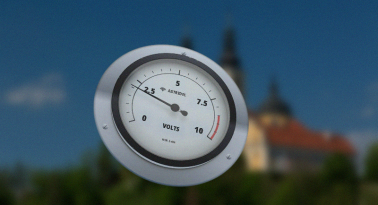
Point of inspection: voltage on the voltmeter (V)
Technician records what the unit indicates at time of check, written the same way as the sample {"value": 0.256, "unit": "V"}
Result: {"value": 2, "unit": "V"}
